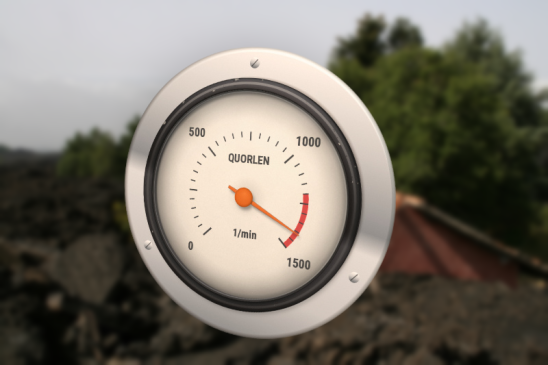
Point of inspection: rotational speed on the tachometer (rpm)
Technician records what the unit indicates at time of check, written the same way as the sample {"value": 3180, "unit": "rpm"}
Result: {"value": 1400, "unit": "rpm"}
